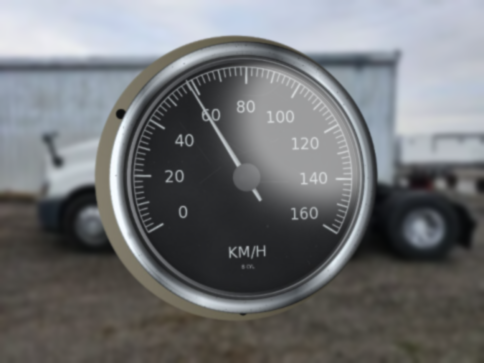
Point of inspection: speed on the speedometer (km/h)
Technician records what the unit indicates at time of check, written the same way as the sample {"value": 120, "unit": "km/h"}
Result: {"value": 58, "unit": "km/h"}
